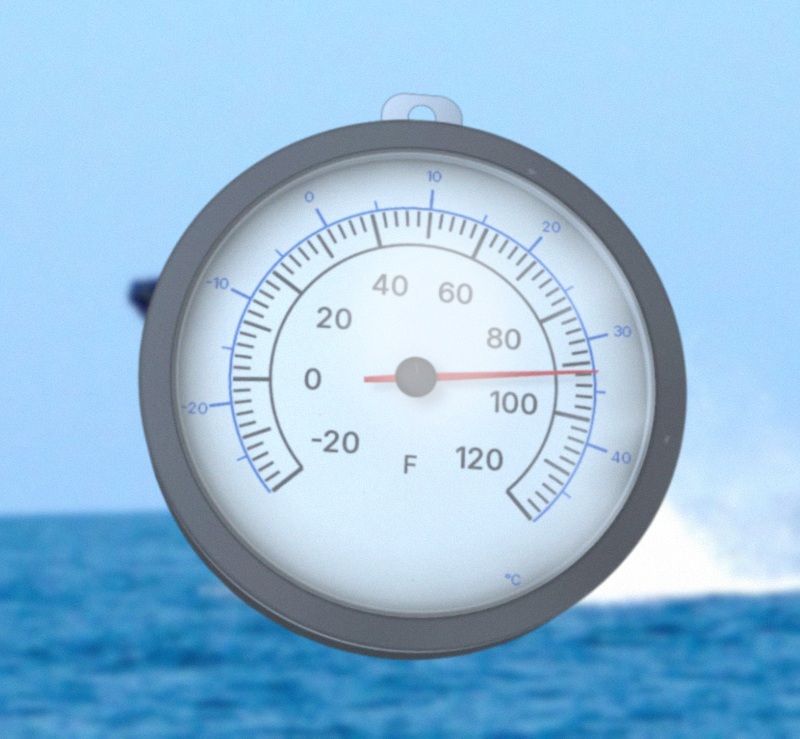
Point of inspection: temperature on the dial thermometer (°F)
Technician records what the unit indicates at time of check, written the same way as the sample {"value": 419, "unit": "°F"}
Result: {"value": 92, "unit": "°F"}
